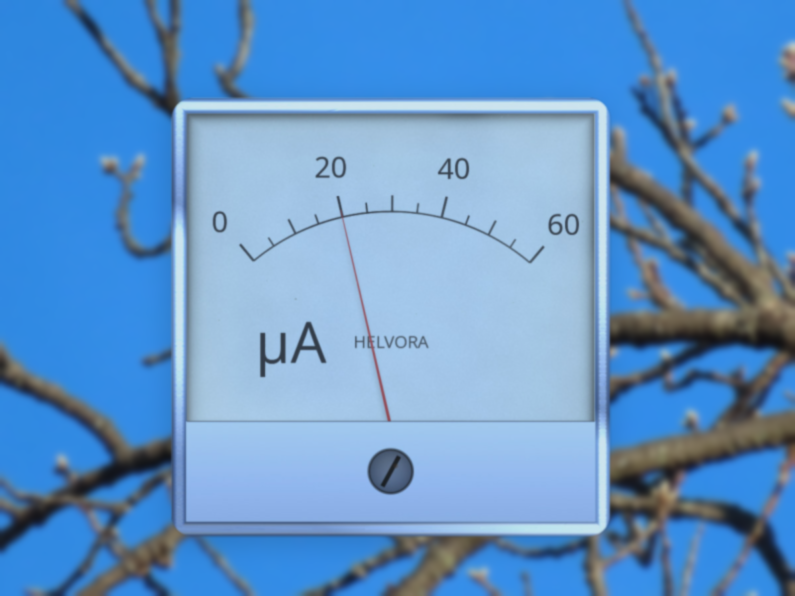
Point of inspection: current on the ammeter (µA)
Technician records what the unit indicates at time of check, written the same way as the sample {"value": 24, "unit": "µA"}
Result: {"value": 20, "unit": "µA"}
